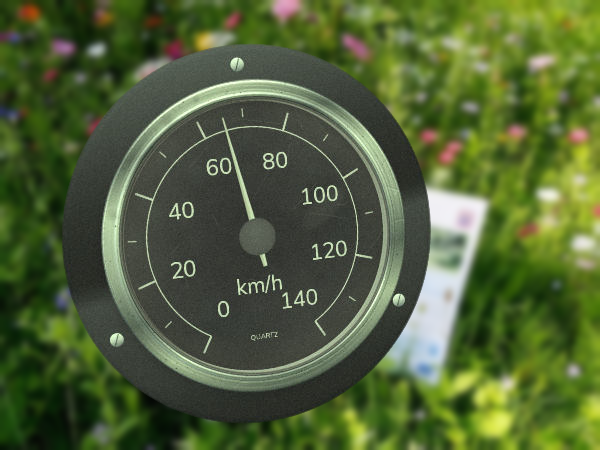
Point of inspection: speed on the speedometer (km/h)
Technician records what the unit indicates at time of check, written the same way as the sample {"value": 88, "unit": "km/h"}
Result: {"value": 65, "unit": "km/h"}
